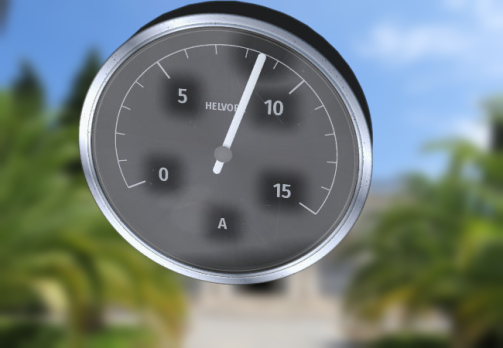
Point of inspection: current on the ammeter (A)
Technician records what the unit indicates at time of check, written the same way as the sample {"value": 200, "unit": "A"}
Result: {"value": 8.5, "unit": "A"}
